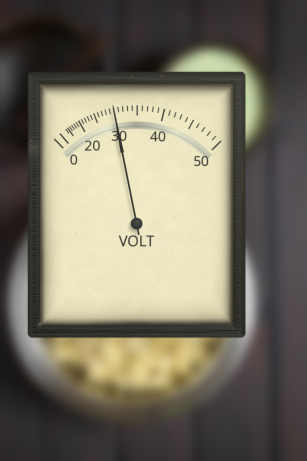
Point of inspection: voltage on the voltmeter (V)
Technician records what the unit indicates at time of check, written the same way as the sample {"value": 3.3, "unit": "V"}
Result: {"value": 30, "unit": "V"}
